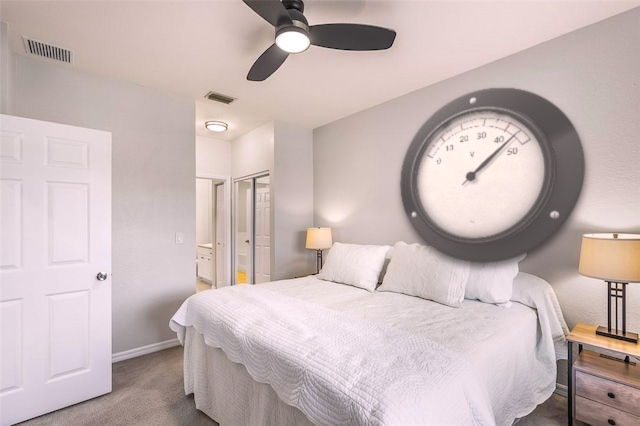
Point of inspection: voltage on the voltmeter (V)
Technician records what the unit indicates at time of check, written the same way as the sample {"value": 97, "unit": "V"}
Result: {"value": 45, "unit": "V"}
